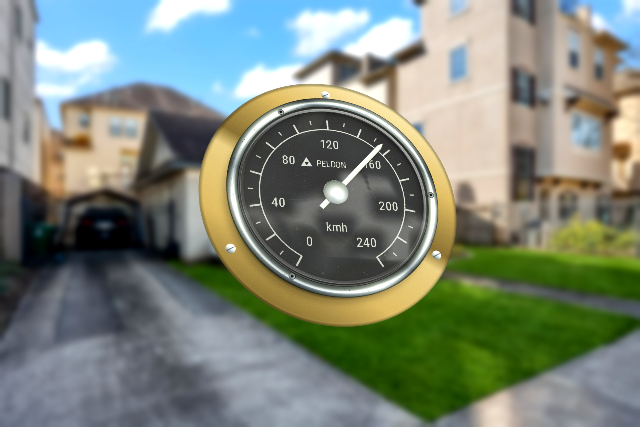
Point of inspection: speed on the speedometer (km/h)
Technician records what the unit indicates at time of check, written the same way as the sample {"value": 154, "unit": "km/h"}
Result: {"value": 155, "unit": "km/h"}
